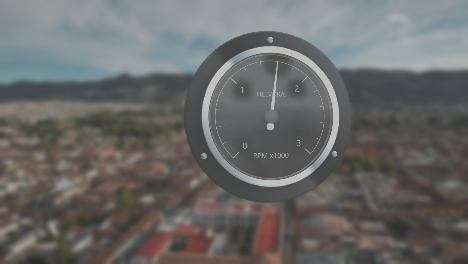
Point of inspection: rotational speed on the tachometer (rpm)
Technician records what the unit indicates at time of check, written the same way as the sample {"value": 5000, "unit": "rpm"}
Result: {"value": 1600, "unit": "rpm"}
